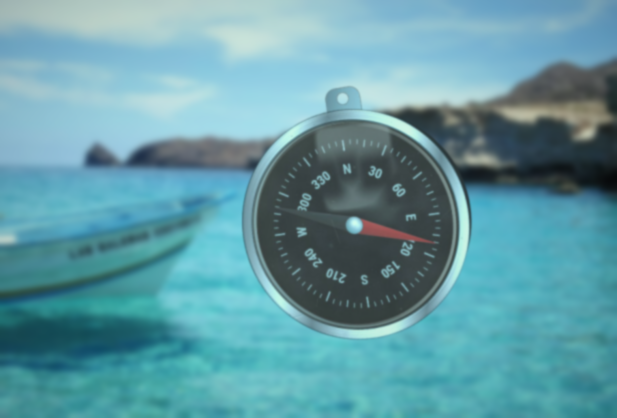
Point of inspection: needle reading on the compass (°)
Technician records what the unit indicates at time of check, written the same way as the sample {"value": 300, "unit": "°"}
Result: {"value": 110, "unit": "°"}
